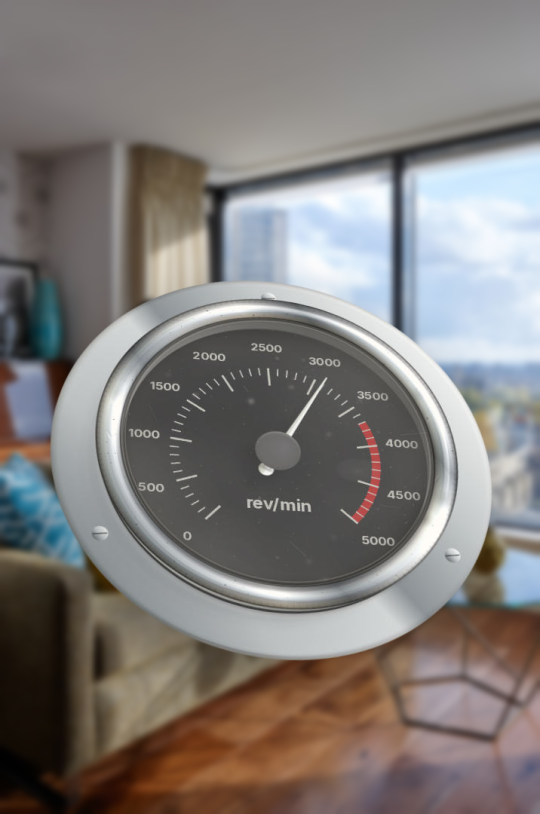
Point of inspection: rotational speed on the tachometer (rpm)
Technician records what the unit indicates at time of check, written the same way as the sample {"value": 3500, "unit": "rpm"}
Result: {"value": 3100, "unit": "rpm"}
